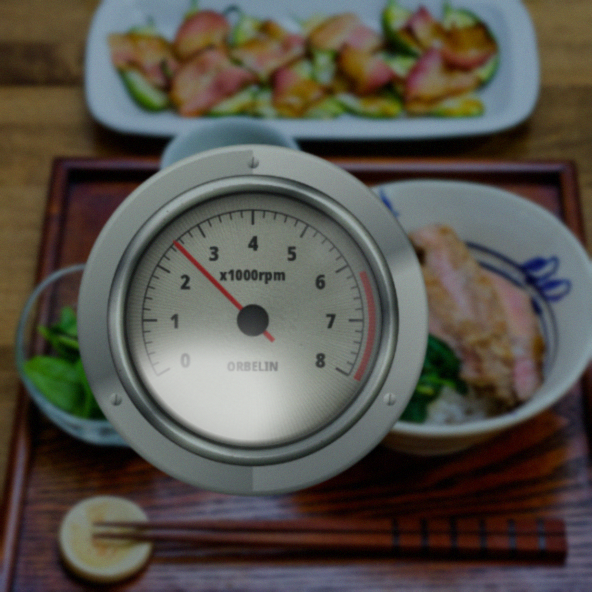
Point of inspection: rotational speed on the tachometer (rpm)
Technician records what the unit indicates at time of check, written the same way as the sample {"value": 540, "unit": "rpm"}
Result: {"value": 2500, "unit": "rpm"}
